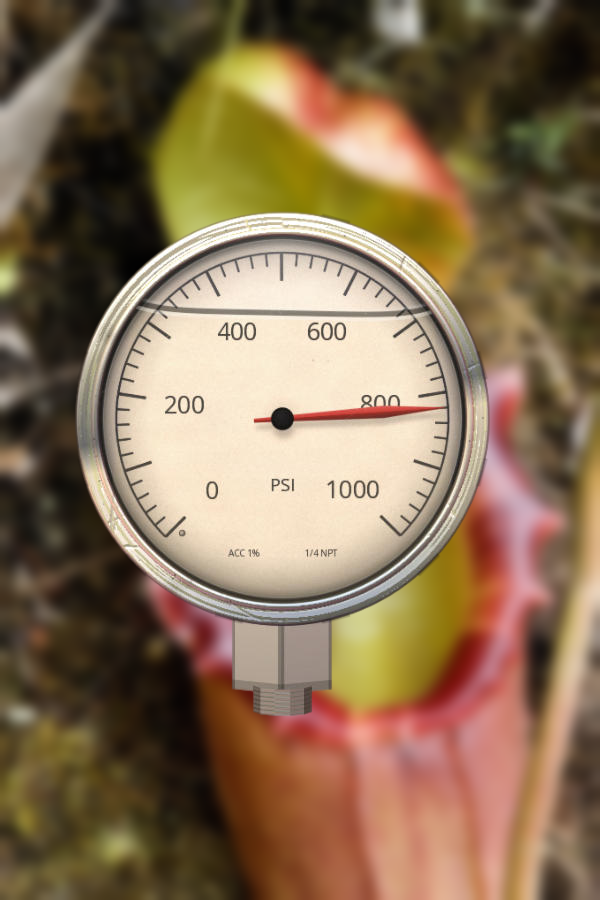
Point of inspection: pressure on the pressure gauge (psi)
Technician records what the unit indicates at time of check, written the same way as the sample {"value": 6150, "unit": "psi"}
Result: {"value": 820, "unit": "psi"}
